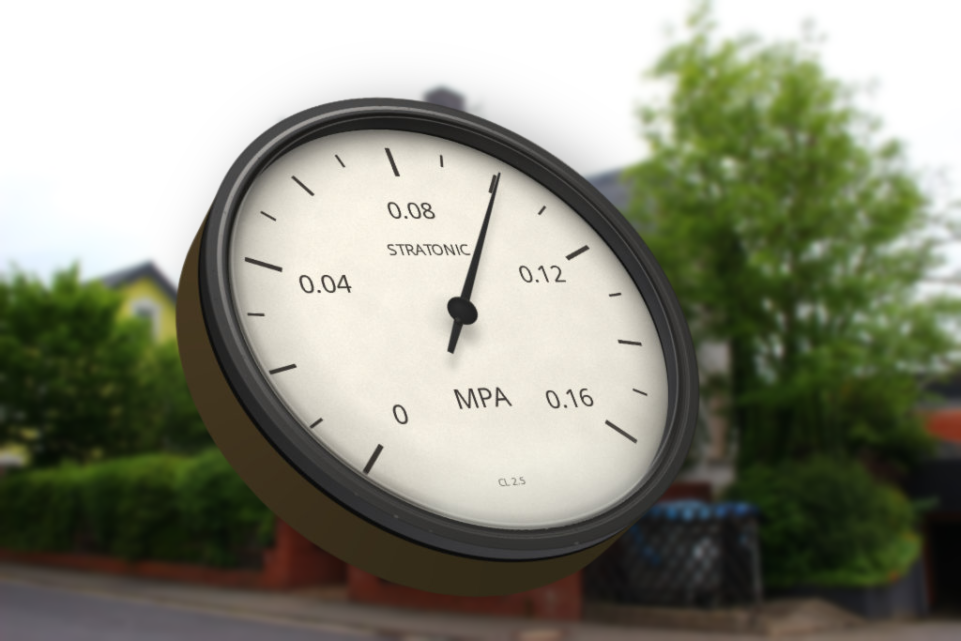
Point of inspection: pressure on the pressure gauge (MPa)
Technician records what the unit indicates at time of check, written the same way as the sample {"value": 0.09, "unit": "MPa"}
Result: {"value": 0.1, "unit": "MPa"}
